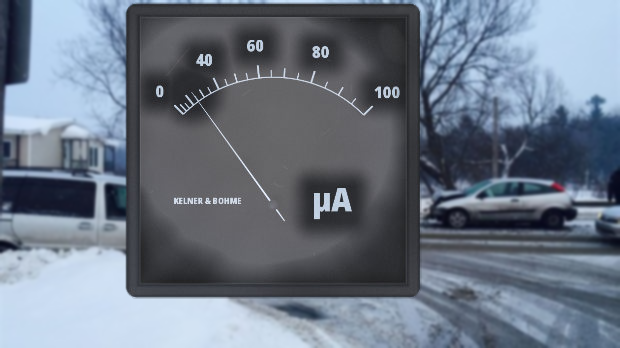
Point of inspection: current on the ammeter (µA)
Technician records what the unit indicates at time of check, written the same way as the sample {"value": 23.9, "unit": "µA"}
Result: {"value": 25, "unit": "µA"}
